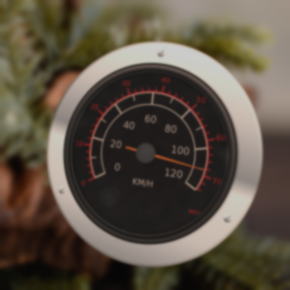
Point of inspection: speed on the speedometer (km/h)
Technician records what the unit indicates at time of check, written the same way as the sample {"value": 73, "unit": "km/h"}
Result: {"value": 110, "unit": "km/h"}
